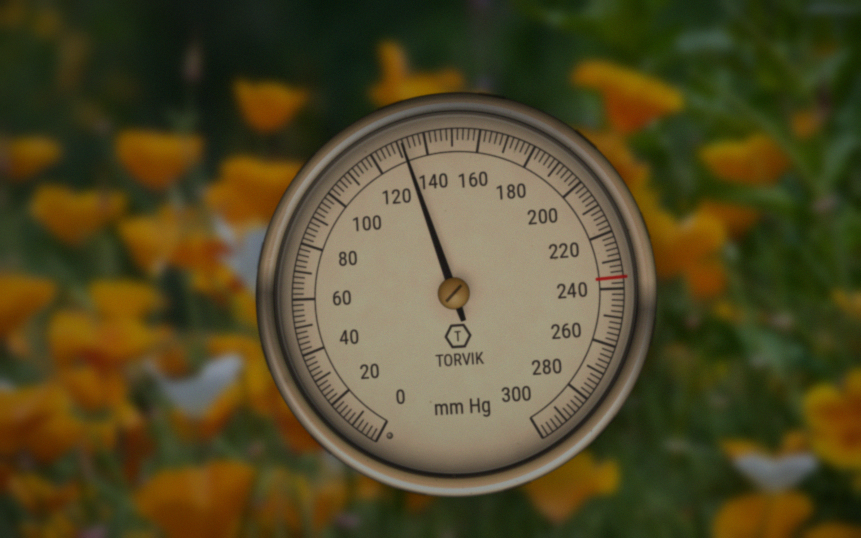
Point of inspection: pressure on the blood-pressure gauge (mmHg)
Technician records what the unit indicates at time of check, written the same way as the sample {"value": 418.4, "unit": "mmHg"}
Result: {"value": 132, "unit": "mmHg"}
